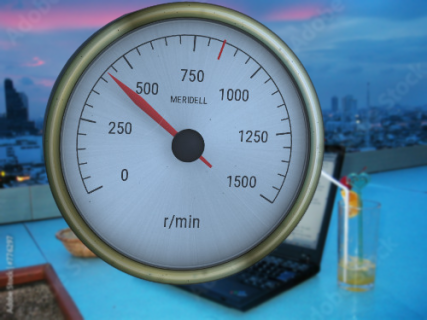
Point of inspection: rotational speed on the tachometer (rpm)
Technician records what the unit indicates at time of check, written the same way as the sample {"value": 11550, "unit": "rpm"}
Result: {"value": 425, "unit": "rpm"}
